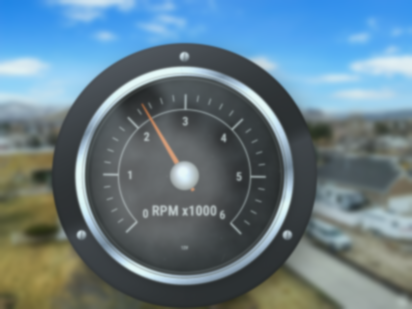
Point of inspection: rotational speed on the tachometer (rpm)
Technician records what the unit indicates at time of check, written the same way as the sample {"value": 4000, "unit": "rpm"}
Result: {"value": 2300, "unit": "rpm"}
